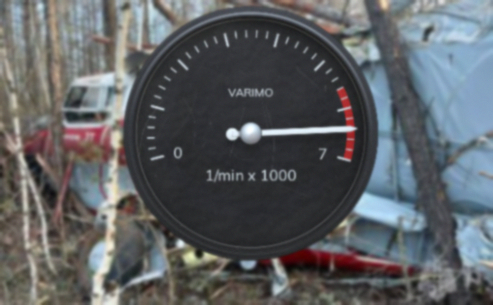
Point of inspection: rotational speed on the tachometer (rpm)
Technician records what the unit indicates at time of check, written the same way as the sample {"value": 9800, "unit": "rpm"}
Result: {"value": 6400, "unit": "rpm"}
